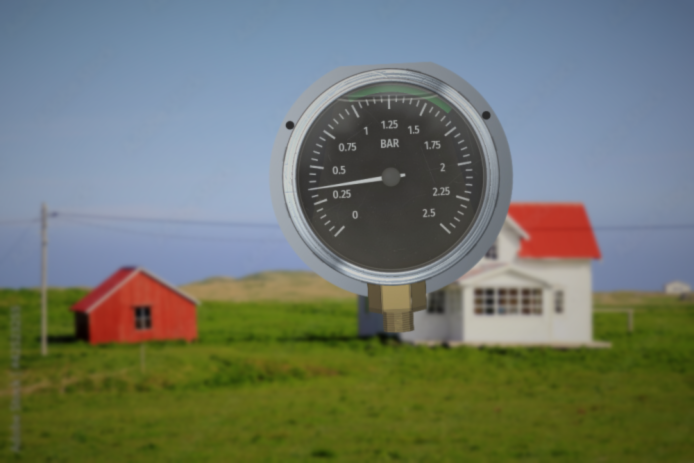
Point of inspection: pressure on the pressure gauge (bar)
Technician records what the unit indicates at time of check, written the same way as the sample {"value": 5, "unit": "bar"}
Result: {"value": 0.35, "unit": "bar"}
